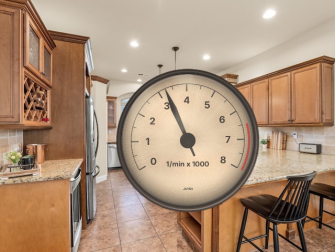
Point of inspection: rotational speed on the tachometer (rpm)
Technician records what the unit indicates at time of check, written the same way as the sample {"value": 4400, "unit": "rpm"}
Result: {"value": 3250, "unit": "rpm"}
